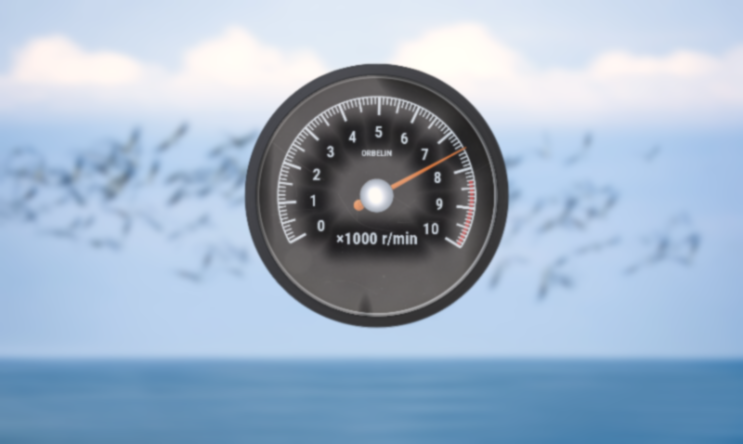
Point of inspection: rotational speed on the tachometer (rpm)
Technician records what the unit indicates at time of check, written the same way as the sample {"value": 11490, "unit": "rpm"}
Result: {"value": 7500, "unit": "rpm"}
